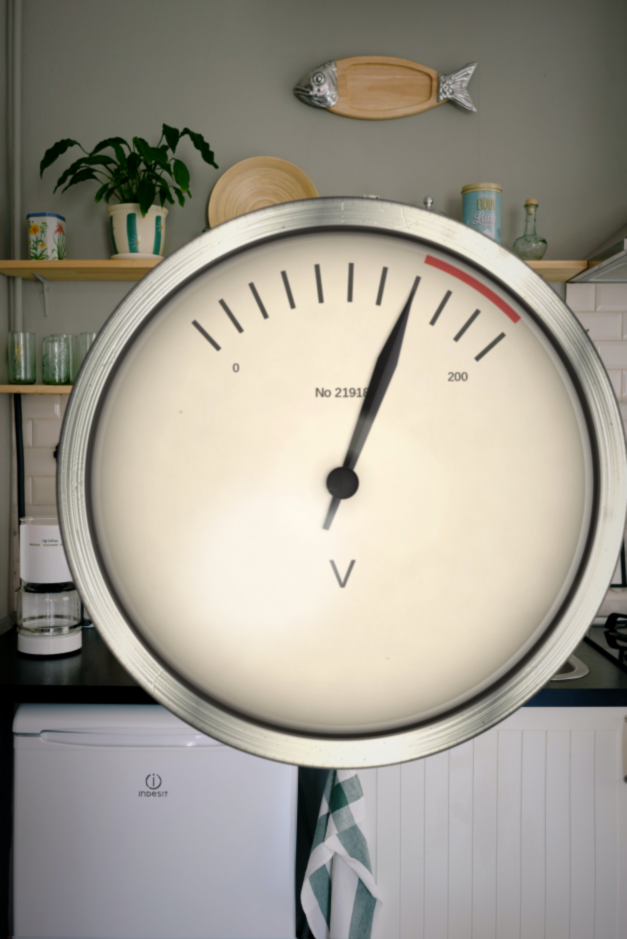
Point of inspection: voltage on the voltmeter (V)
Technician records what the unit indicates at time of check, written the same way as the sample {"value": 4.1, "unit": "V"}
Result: {"value": 140, "unit": "V"}
